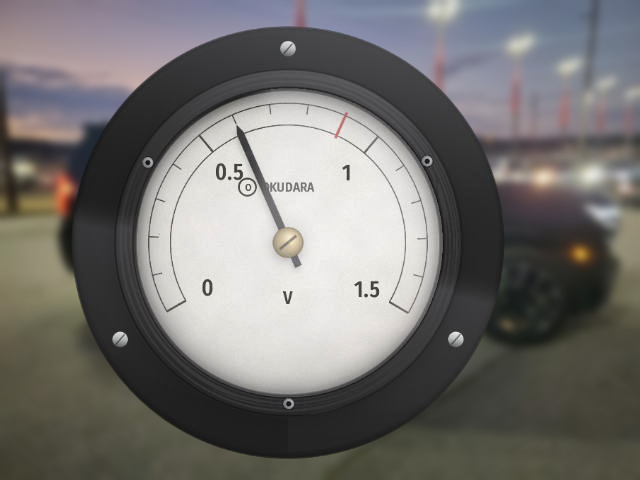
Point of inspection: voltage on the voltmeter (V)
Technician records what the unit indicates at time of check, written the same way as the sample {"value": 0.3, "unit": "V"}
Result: {"value": 0.6, "unit": "V"}
